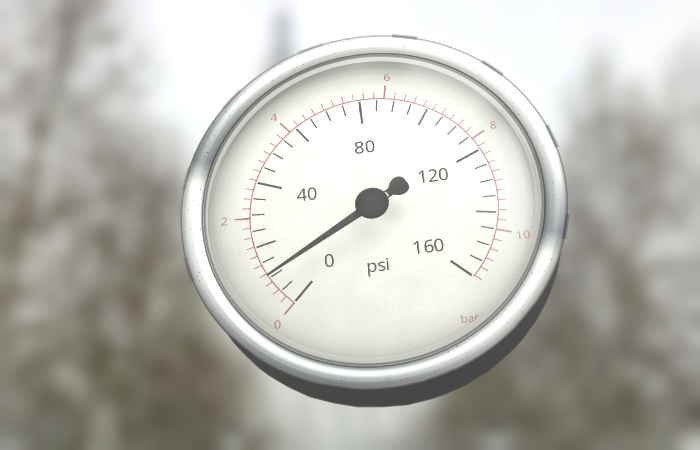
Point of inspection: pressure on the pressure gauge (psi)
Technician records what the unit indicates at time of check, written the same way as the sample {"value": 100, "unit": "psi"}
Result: {"value": 10, "unit": "psi"}
